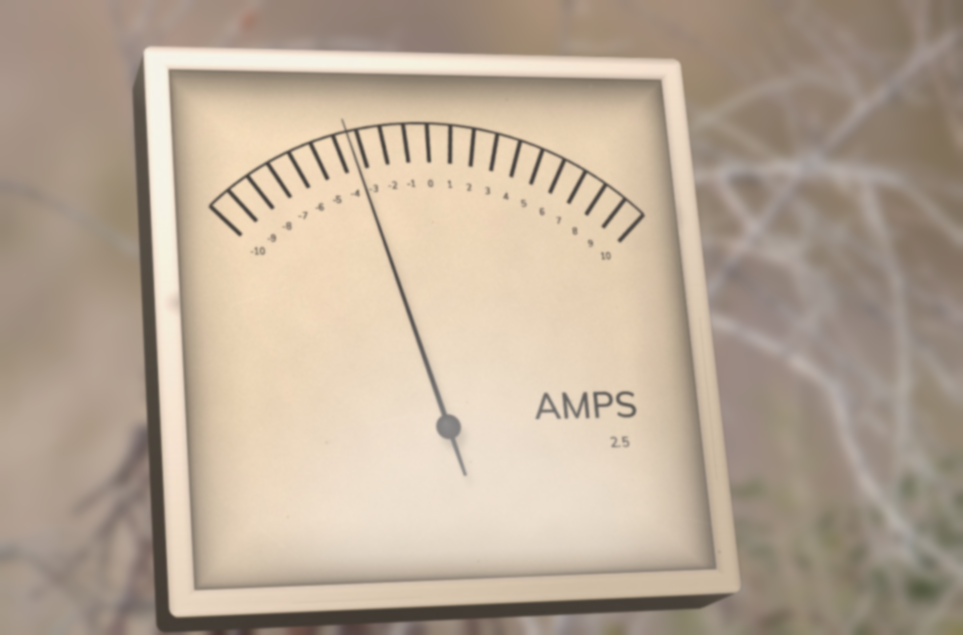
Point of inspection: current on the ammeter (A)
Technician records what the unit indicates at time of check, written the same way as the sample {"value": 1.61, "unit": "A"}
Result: {"value": -3.5, "unit": "A"}
